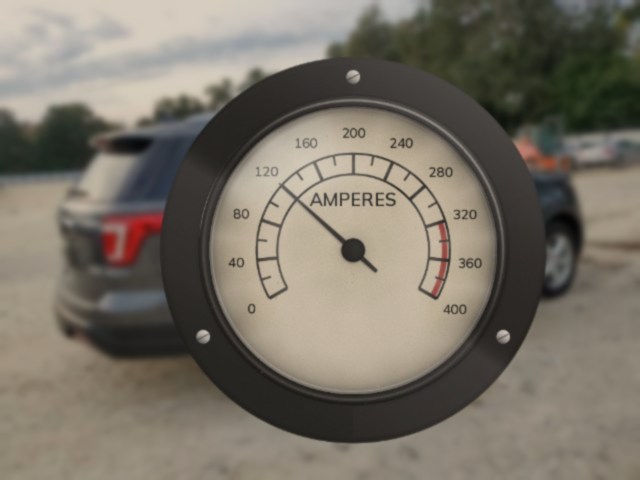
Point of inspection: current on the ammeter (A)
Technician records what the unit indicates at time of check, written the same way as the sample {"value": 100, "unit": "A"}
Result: {"value": 120, "unit": "A"}
